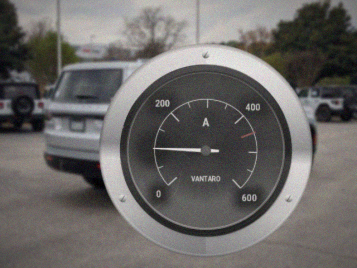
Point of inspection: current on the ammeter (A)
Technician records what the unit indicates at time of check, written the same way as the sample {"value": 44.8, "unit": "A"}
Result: {"value": 100, "unit": "A"}
